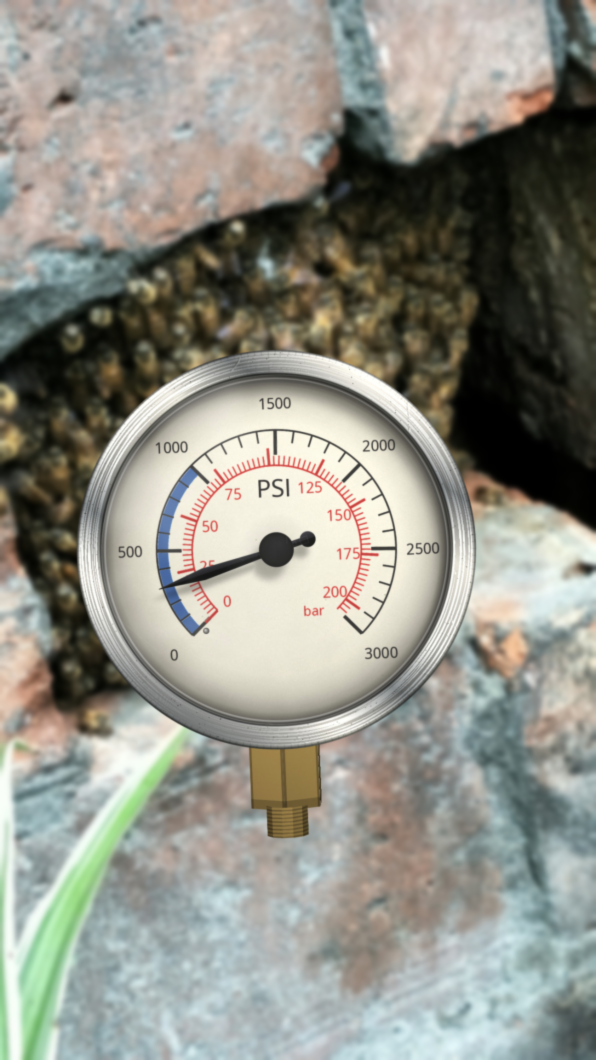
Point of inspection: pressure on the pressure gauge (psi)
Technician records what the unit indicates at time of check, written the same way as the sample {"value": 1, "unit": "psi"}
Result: {"value": 300, "unit": "psi"}
